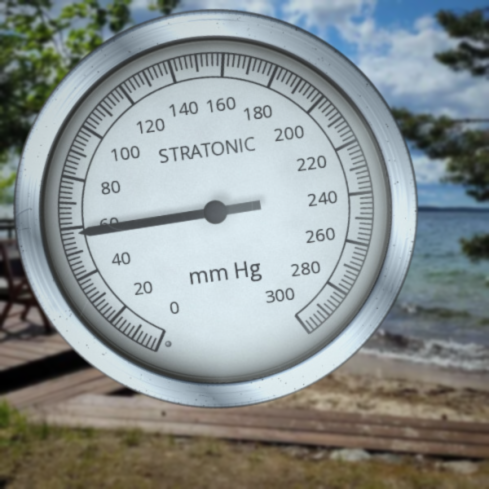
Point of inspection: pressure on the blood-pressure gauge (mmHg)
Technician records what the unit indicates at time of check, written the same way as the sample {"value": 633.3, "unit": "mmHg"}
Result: {"value": 58, "unit": "mmHg"}
